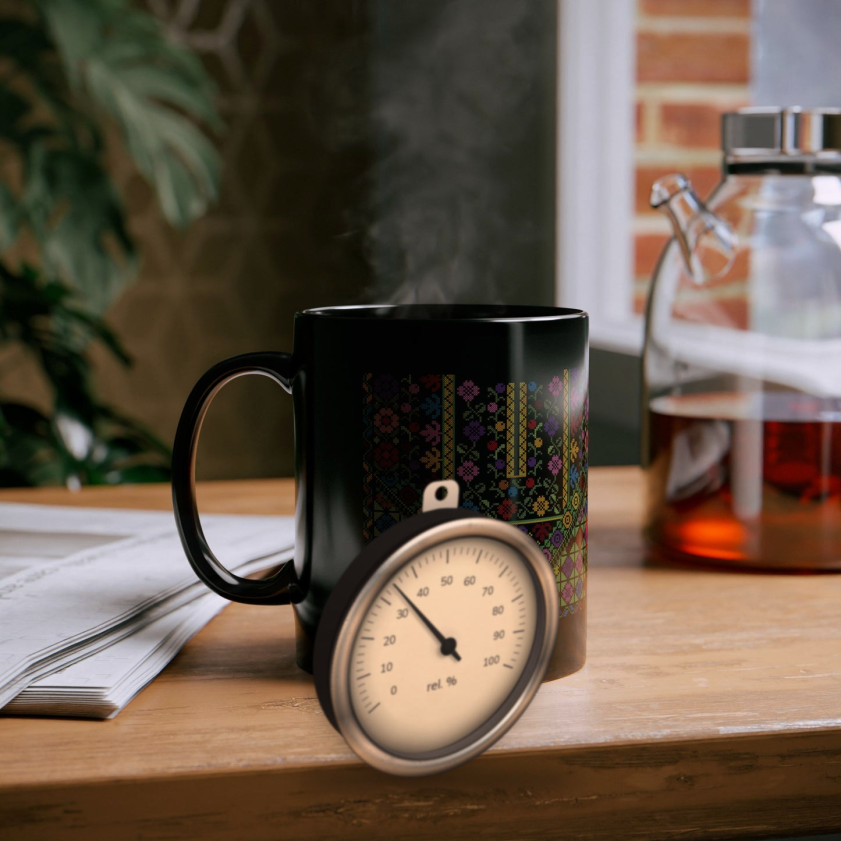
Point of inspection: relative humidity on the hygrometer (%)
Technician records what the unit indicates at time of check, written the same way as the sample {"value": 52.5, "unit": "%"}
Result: {"value": 34, "unit": "%"}
